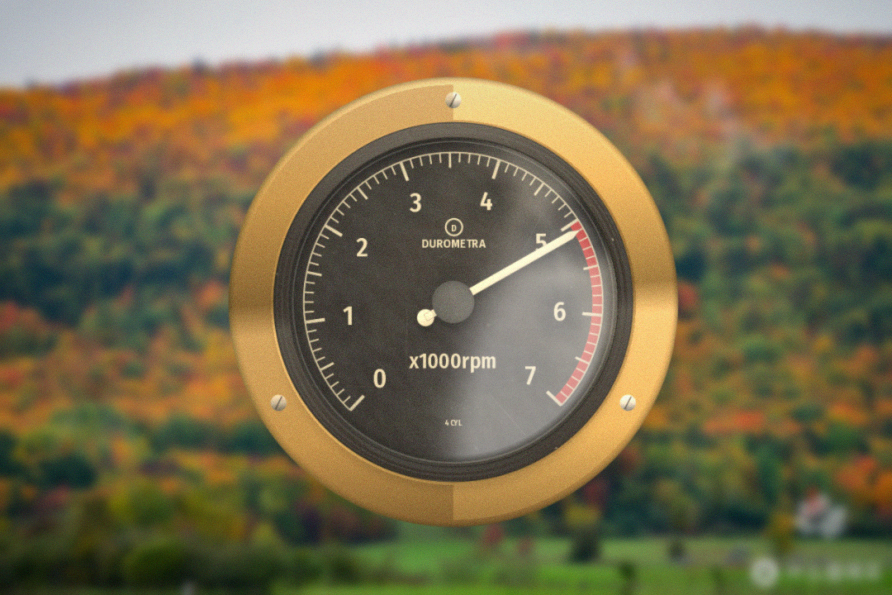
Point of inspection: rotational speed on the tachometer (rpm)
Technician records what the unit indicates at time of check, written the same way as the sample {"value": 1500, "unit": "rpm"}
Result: {"value": 5100, "unit": "rpm"}
